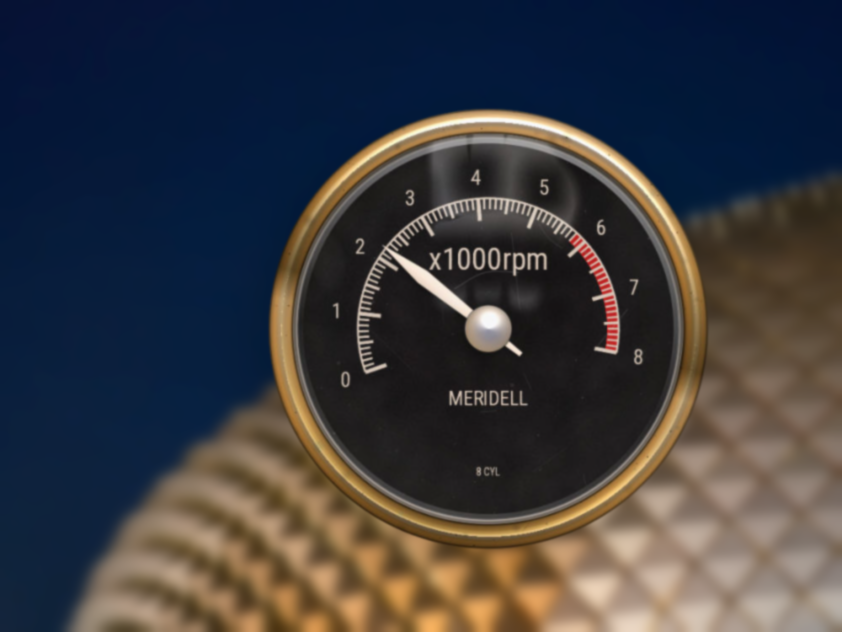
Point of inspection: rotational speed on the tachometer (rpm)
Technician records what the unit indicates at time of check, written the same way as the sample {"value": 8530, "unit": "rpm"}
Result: {"value": 2200, "unit": "rpm"}
